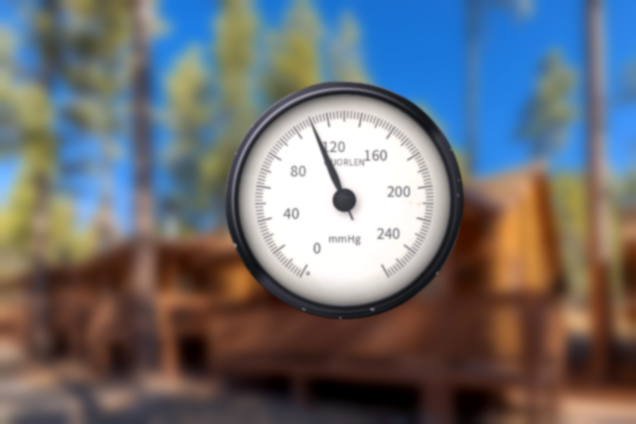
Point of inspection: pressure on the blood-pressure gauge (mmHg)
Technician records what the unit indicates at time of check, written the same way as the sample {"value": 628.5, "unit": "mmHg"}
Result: {"value": 110, "unit": "mmHg"}
